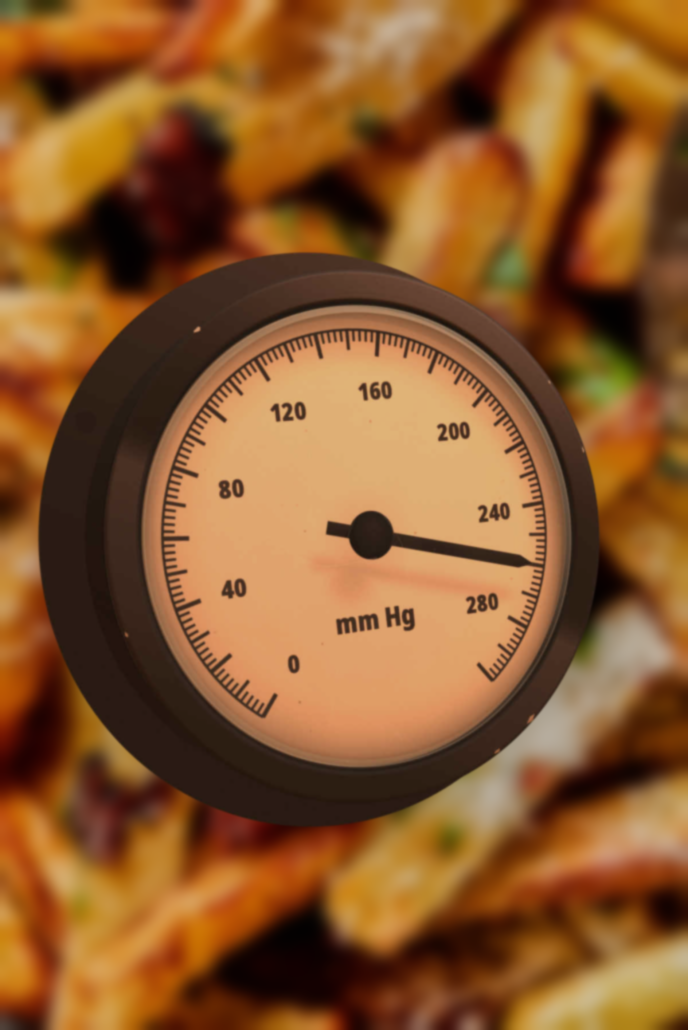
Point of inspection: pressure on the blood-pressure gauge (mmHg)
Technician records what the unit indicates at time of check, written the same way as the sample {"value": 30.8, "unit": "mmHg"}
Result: {"value": 260, "unit": "mmHg"}
